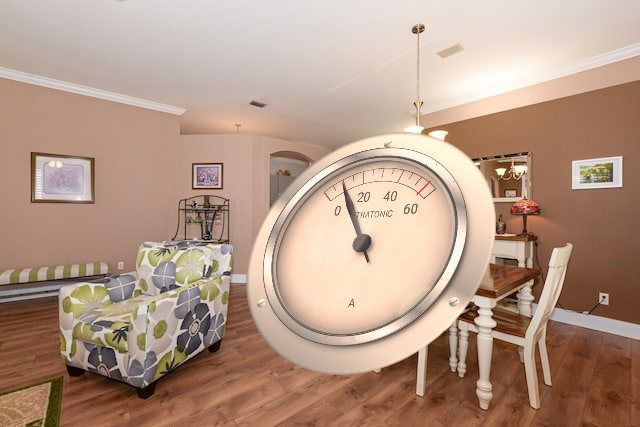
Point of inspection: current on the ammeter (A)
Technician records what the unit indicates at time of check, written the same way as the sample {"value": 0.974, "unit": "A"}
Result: {"value": 10, "unit": "A"}
